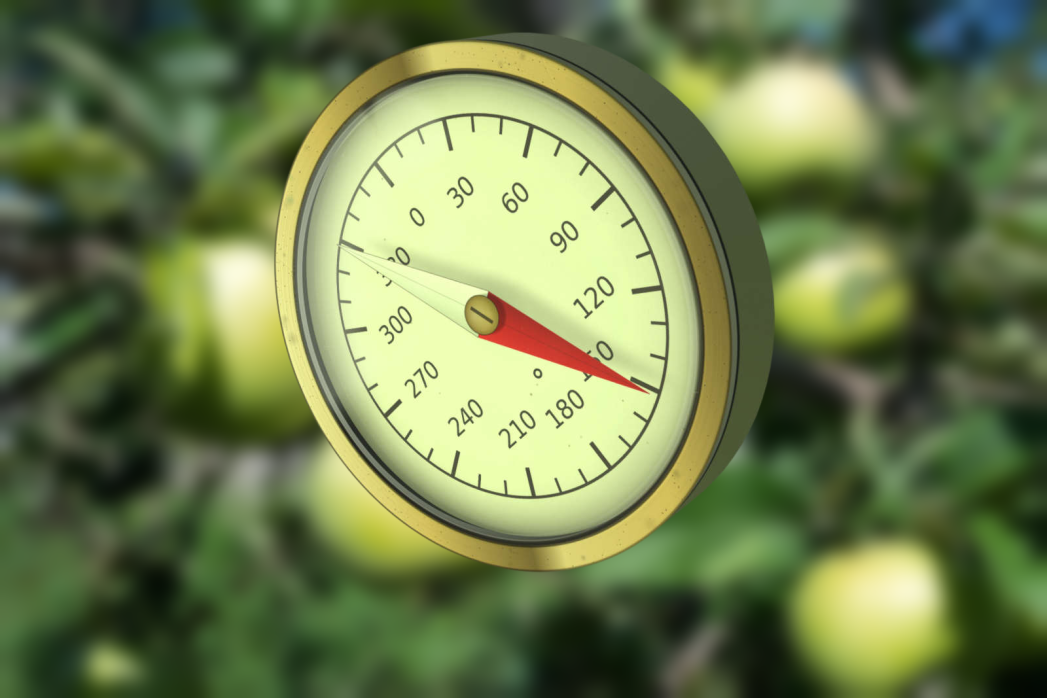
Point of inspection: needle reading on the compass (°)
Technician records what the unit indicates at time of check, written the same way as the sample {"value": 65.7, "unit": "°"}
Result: {"value": 150, "unit": "°"}
